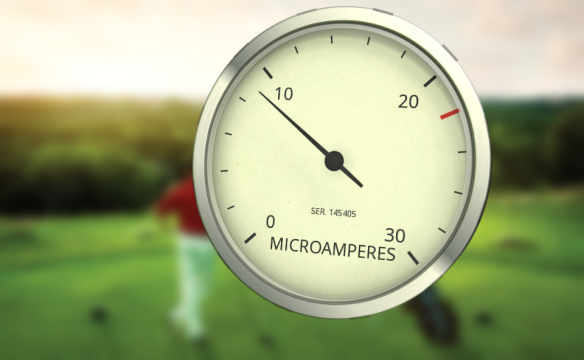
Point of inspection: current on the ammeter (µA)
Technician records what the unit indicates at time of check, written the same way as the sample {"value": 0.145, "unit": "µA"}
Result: {"value": 9, "unit": "µA"}
